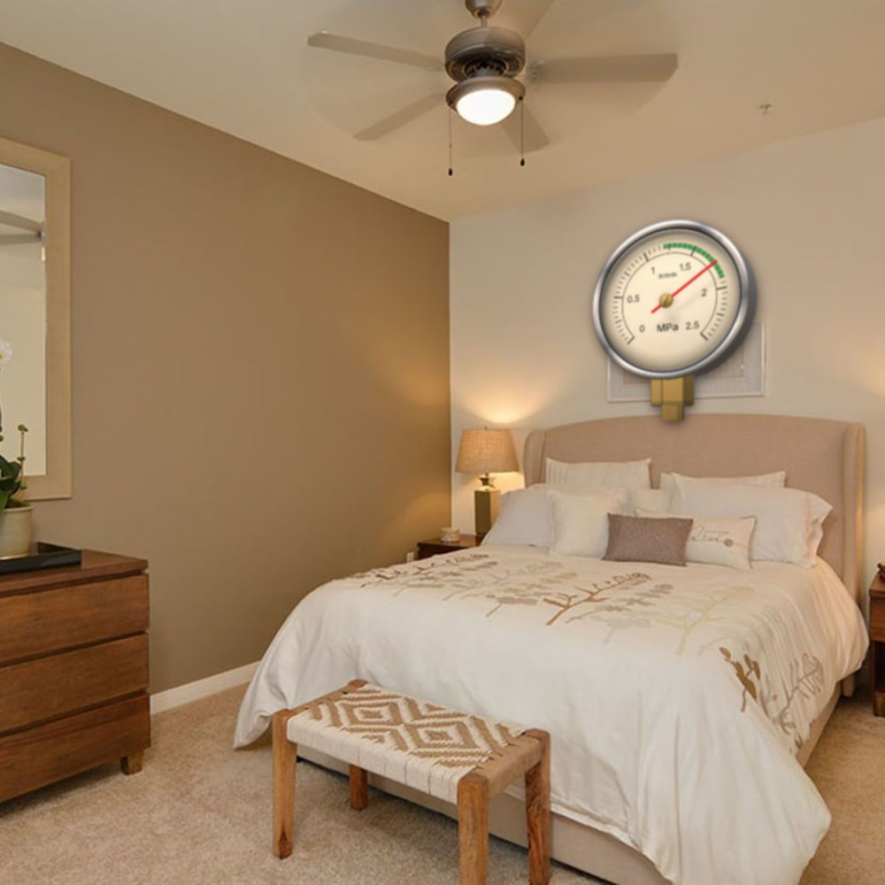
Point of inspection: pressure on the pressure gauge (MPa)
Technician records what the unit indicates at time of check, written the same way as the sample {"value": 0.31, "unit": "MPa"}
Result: {"value": 1.75, "unit": "MPa"}
